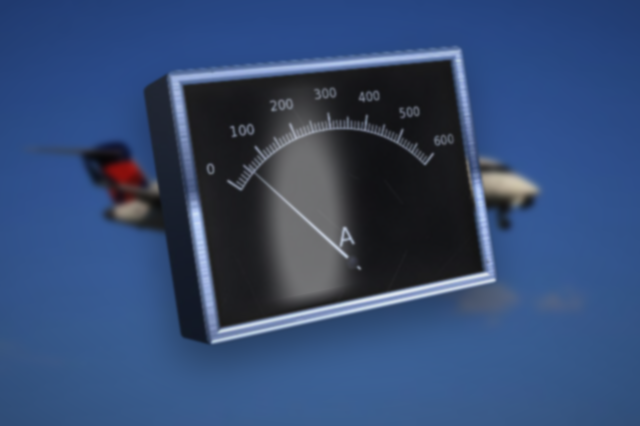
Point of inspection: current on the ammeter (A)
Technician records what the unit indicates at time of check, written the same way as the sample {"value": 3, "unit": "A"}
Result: {"value": 50, "unit": "A"}
